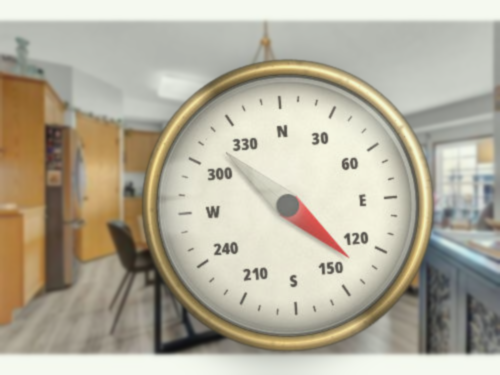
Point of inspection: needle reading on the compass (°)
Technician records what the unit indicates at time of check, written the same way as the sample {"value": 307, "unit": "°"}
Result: {"value": 135, "unit": "°"}
